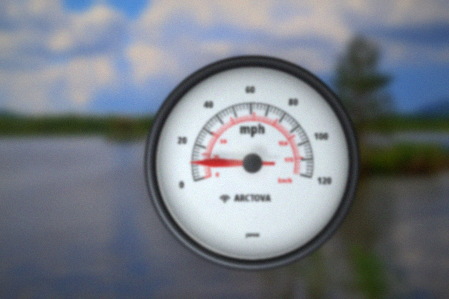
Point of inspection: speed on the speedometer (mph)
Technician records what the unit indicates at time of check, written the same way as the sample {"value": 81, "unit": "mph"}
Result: {"value": 10, "unit": "mph"}
